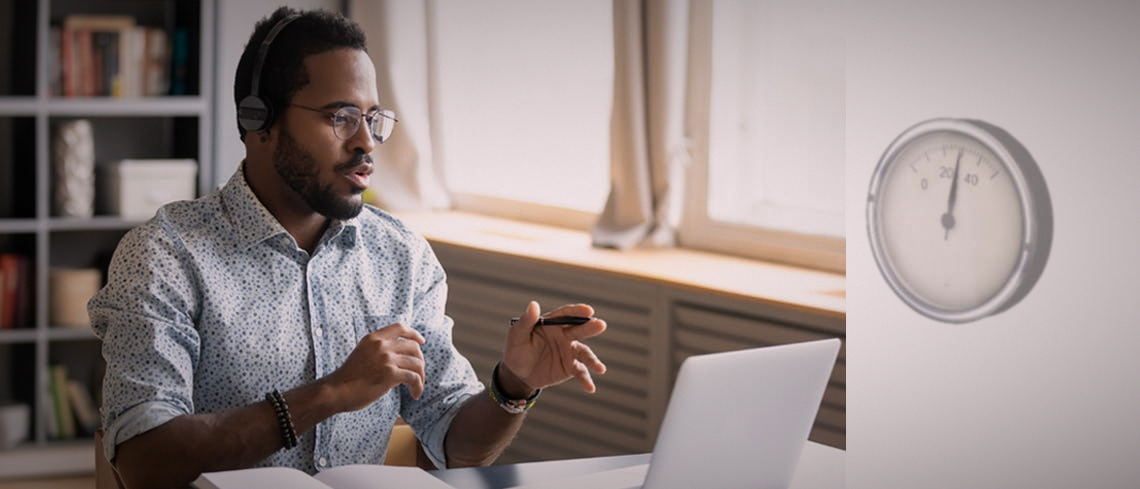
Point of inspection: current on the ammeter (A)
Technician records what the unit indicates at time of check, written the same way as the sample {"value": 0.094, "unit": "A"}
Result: {"value": 30, "unit": "A"}
